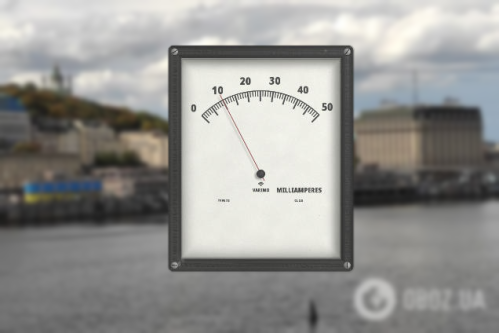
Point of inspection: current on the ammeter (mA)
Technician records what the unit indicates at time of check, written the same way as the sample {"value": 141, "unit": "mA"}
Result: {"value": 10, "unit": "mA"}
